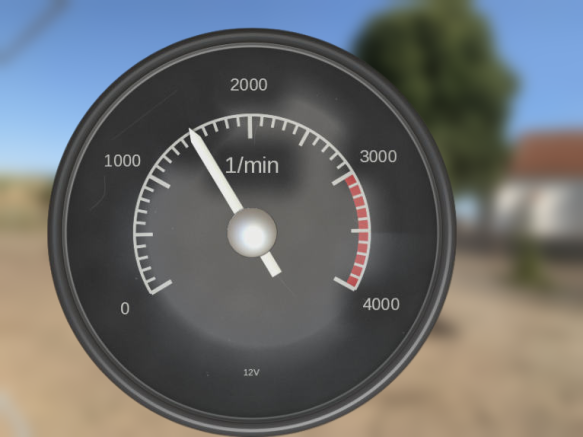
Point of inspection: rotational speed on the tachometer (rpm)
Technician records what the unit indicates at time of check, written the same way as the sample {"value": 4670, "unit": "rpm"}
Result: {"value": 1500, "unit": "rpm"}
